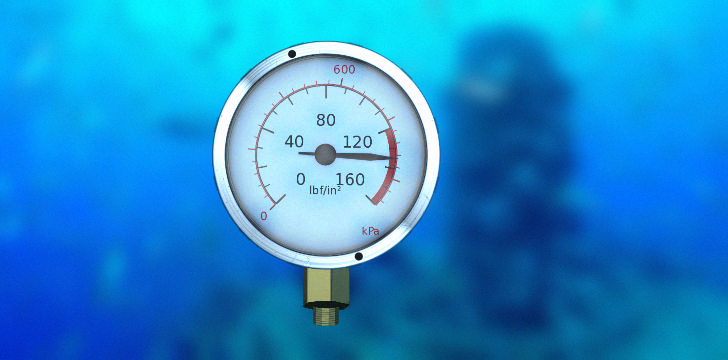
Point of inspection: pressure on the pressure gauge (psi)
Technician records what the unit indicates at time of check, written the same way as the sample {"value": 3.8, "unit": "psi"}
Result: {"value": 135, "unit": "psi"}
